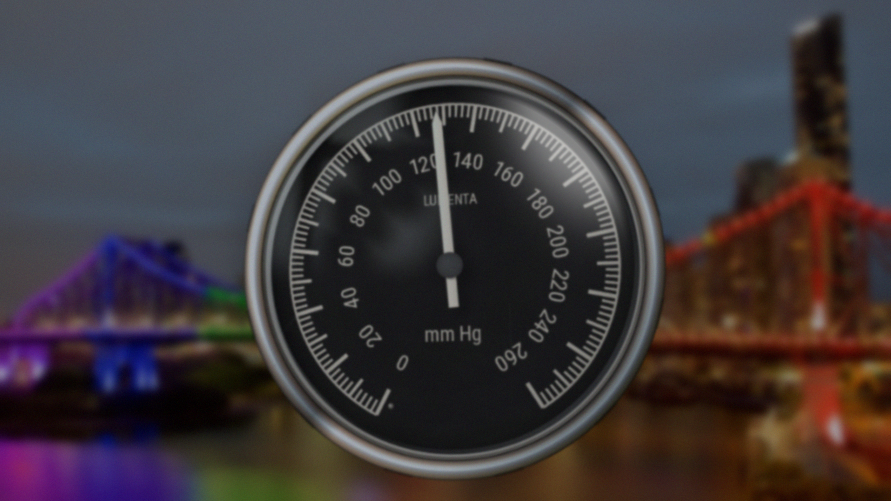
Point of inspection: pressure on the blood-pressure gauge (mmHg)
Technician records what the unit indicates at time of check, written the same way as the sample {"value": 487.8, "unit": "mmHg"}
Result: {"value": 128, "unit": "mmHg"}
